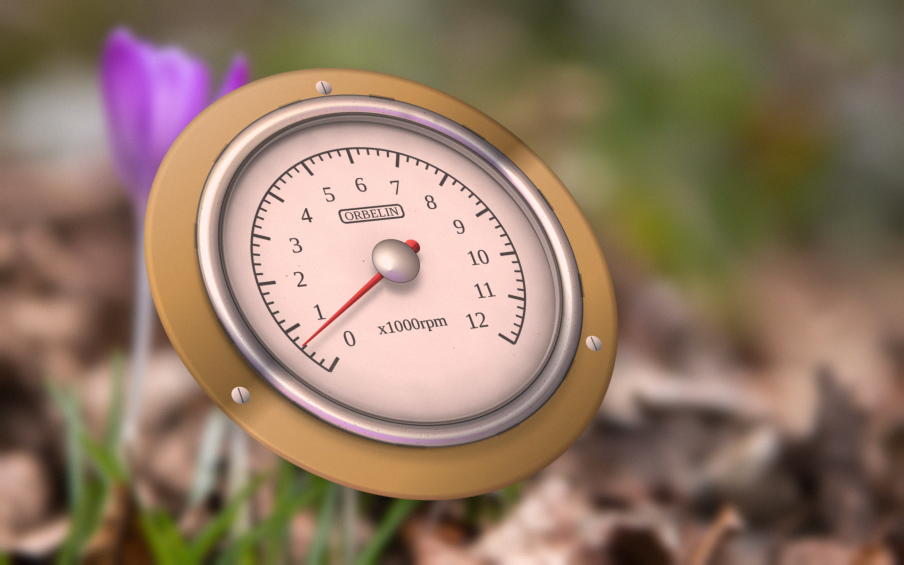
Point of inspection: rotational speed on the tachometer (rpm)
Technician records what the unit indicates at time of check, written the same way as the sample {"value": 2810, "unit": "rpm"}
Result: {"value": 600, "unit": "rpm"}
